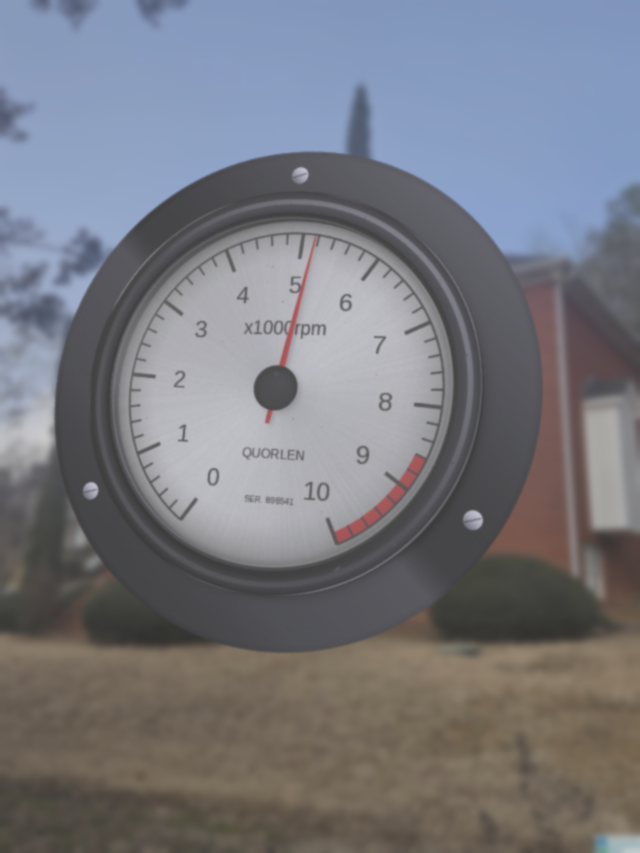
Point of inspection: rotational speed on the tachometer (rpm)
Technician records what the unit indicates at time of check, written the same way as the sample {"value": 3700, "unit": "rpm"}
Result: {"value": 5200, "unit": "rpm"}
